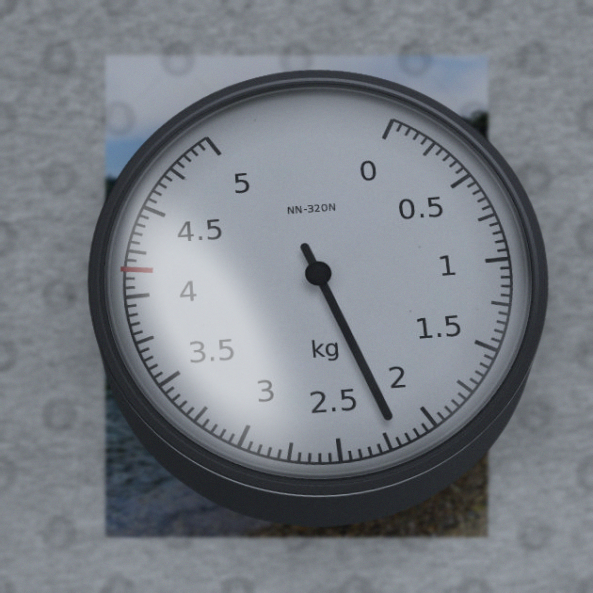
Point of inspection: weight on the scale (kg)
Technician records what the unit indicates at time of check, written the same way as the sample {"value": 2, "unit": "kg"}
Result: {"value": 2.2, "unit": "kg"}
